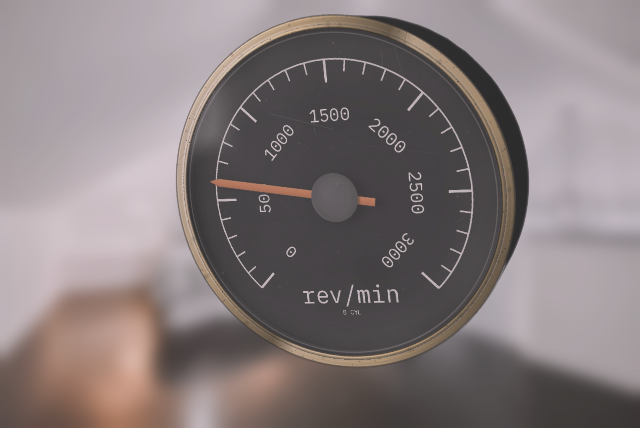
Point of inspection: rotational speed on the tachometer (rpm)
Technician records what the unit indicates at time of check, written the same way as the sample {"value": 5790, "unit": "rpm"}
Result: {"value": 600, "unit": "rpm"}
